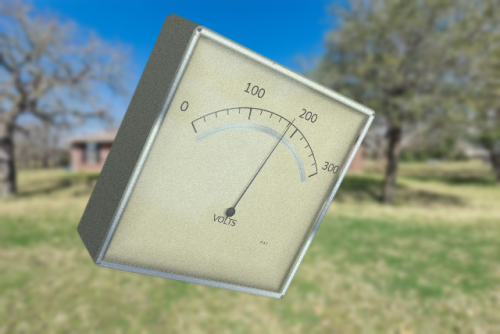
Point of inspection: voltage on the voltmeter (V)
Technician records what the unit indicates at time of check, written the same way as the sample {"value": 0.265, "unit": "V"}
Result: {"value": 180, "unit": "V"}
